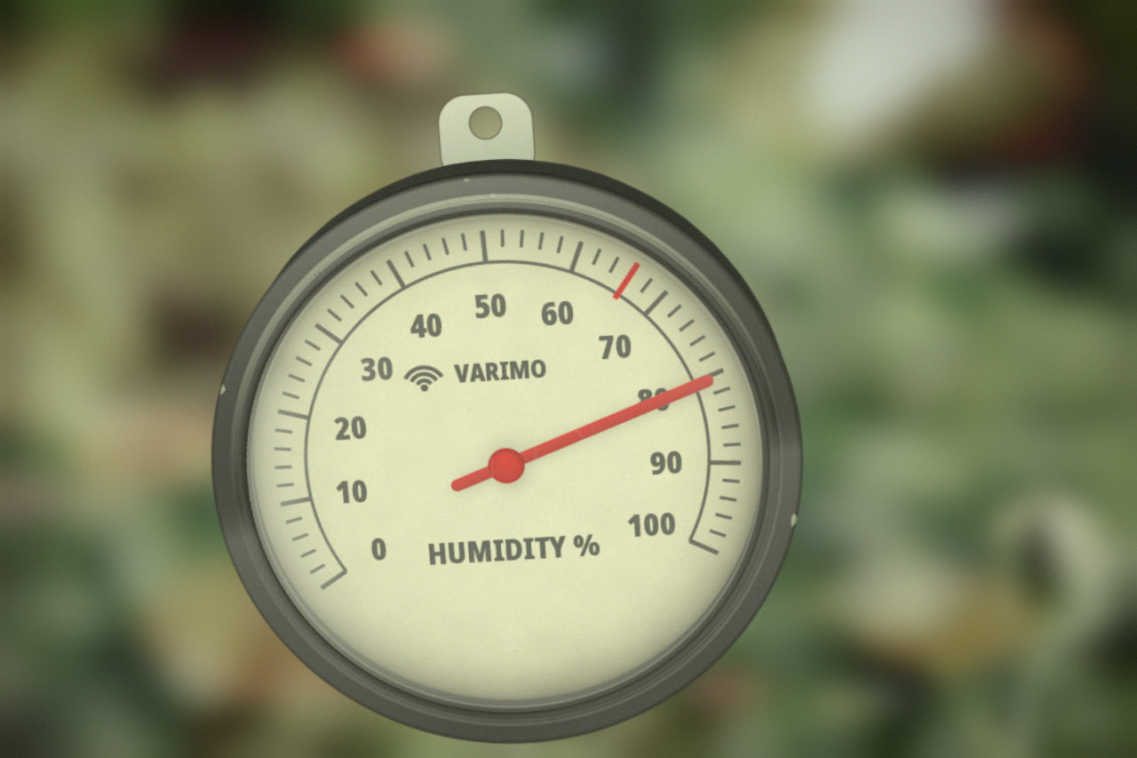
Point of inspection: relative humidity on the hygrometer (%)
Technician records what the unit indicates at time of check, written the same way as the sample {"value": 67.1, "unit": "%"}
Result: {"value": 80, "unit": "%"}
